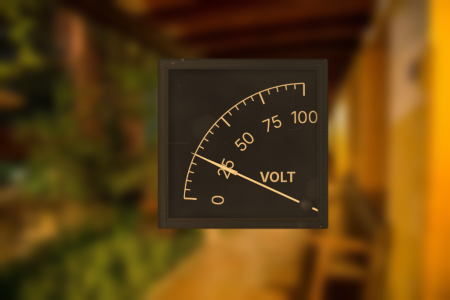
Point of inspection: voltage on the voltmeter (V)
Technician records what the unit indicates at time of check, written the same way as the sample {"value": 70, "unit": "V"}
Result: {"value": 25, "unit": "V"}
